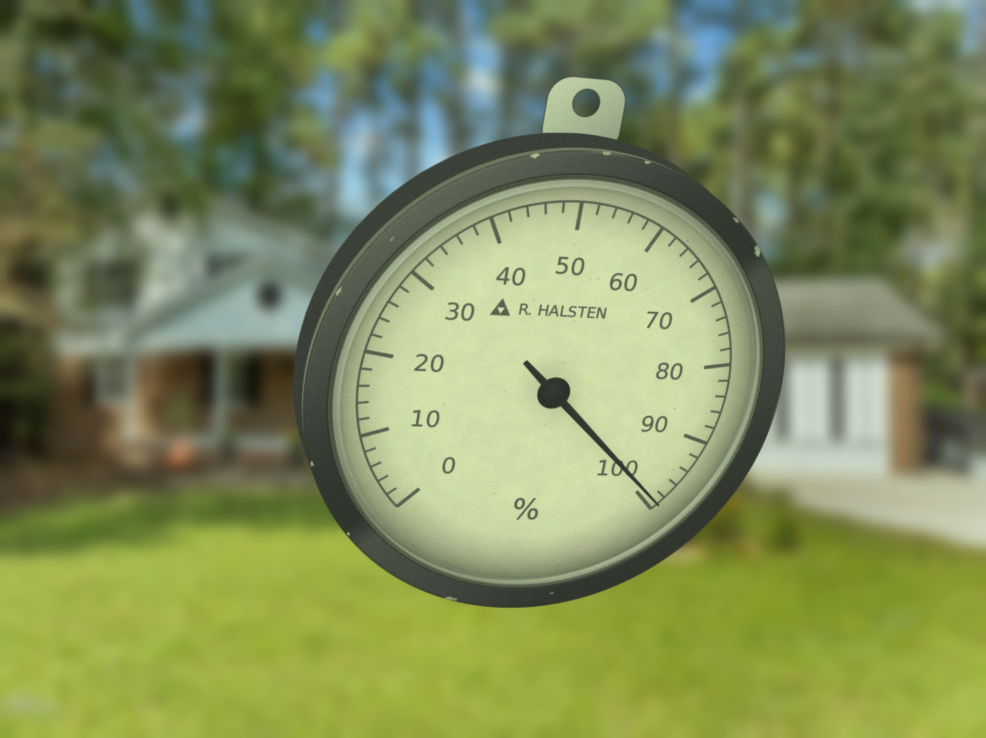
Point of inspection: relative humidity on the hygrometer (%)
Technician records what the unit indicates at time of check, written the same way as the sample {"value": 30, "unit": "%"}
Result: {"value": 99, "unit": "%"}
